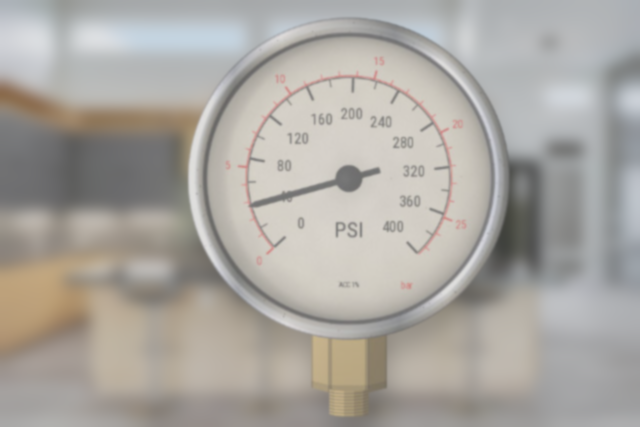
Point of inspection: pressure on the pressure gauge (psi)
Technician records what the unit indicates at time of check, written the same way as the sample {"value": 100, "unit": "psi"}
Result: {"value": 40, "unit": "psi"}
